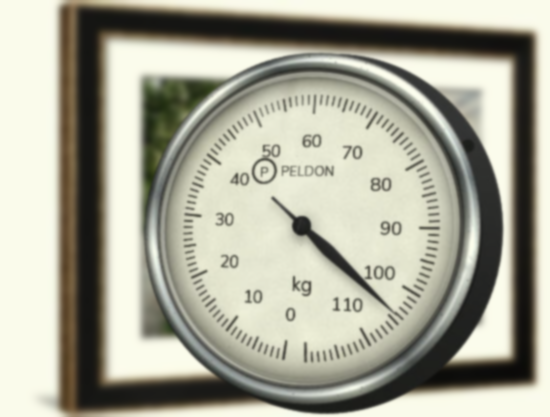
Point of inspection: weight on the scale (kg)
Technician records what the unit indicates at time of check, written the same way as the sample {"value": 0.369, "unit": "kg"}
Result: {"value": 104, "unit": "kg"}
